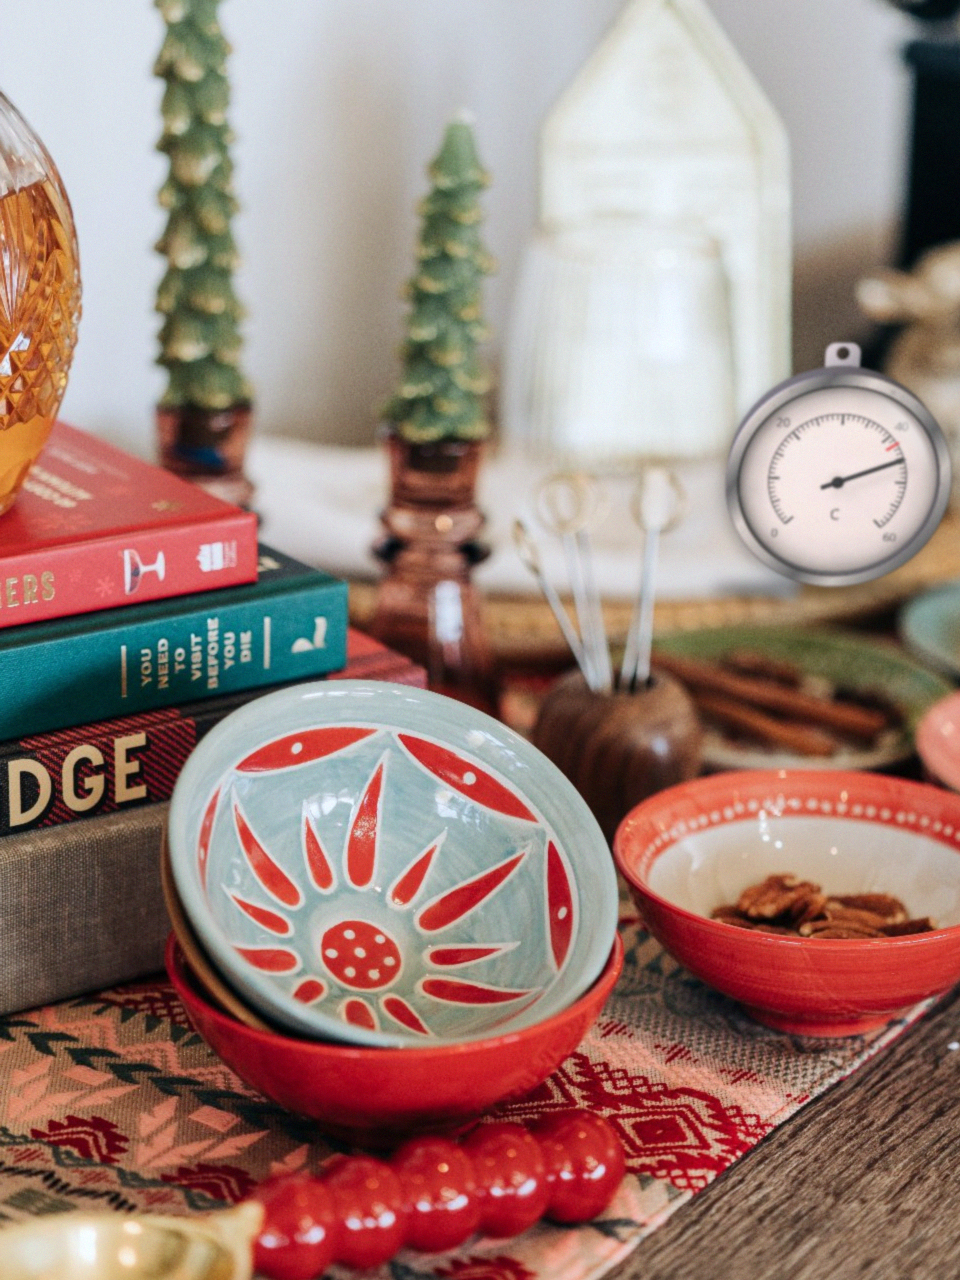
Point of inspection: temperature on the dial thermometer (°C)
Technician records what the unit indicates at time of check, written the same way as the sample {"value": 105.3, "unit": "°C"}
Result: {"value": 45, "unit": "°C"}
